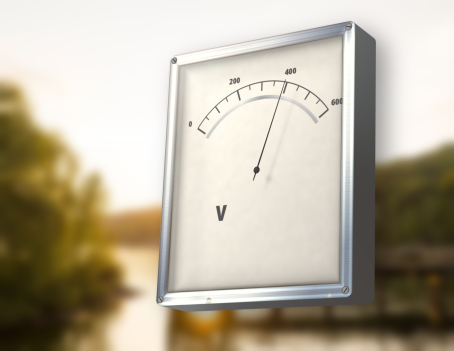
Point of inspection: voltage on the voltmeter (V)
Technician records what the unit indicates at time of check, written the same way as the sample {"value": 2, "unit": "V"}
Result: {"value": 400, "unit": "V"}
